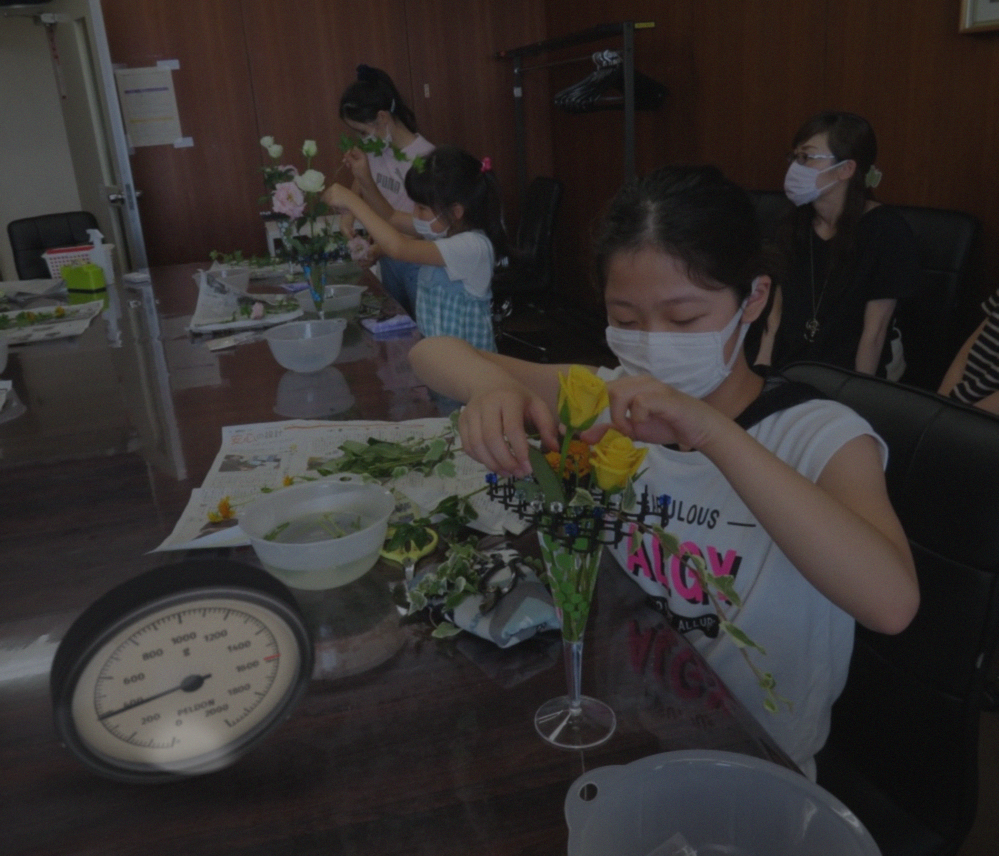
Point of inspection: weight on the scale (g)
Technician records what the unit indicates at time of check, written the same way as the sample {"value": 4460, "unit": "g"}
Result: {"value": 400, "unit": "g"}
